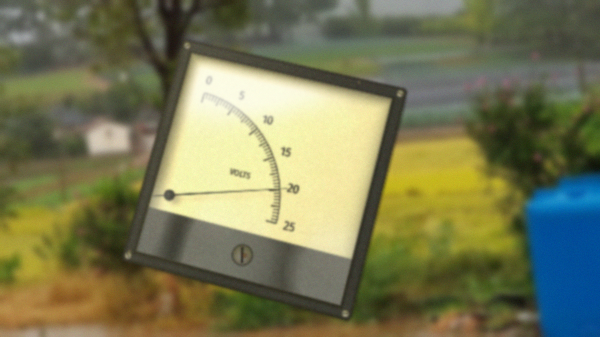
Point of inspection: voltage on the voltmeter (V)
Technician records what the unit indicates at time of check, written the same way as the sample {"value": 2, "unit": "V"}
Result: {"value": 20, "unit": "V"}
